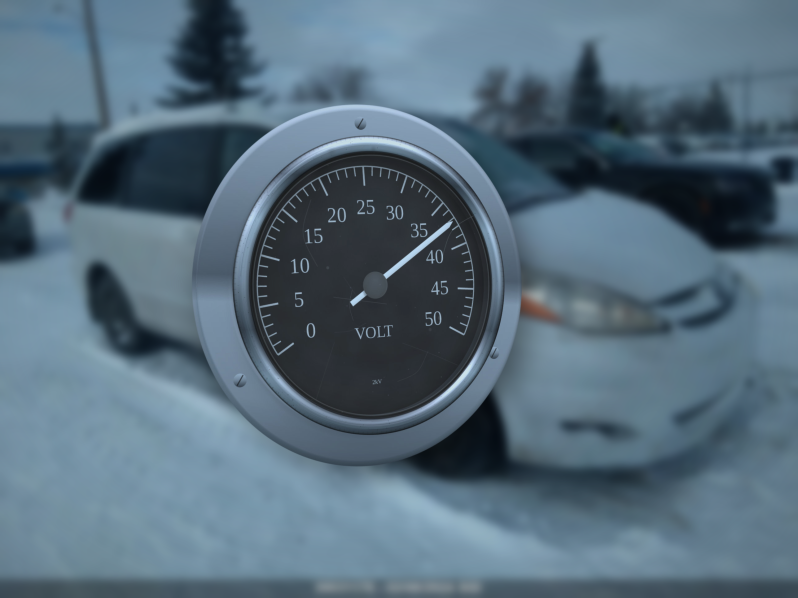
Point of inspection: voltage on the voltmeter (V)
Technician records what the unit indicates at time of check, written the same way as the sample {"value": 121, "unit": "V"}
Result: {"value": 37, "unit": "V"}
